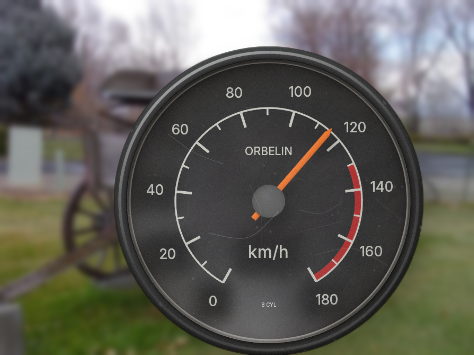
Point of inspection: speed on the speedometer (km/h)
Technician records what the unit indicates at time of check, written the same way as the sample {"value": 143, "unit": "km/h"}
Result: {"value": 115, "unit": "km/h"}
